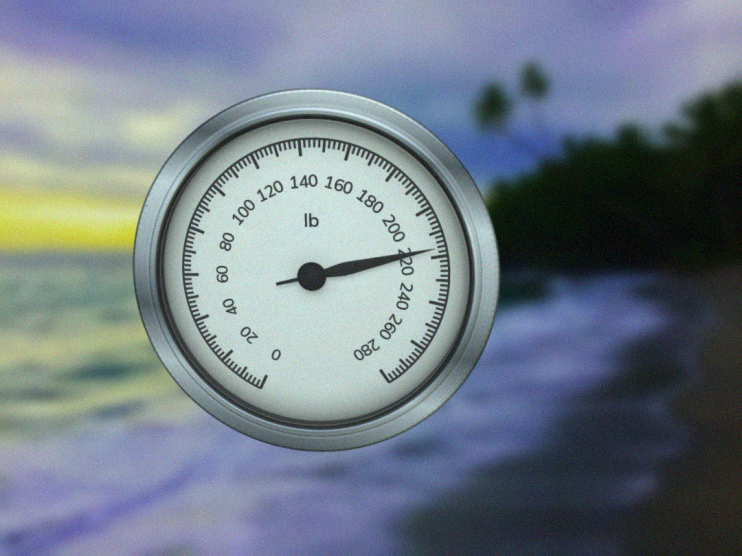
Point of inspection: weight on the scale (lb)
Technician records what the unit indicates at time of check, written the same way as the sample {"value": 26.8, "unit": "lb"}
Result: {"value": 216, "unit": "lb"}
